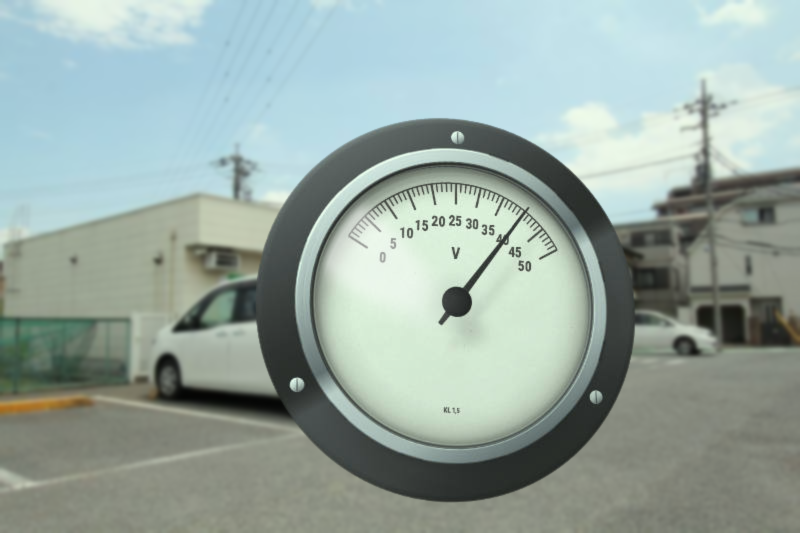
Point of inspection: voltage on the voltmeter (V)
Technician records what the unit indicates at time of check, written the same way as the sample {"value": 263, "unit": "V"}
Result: {"value": 40, "unit": "V"}
